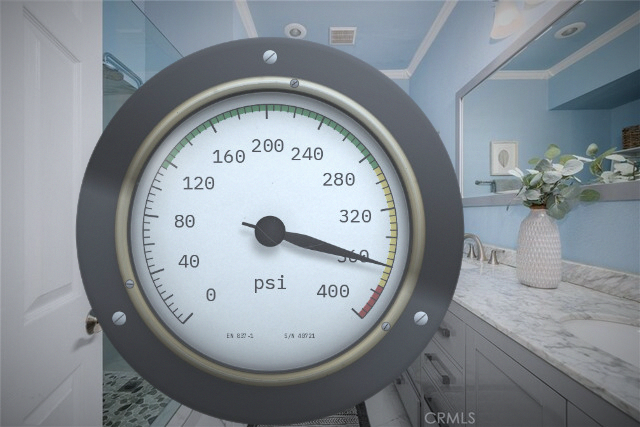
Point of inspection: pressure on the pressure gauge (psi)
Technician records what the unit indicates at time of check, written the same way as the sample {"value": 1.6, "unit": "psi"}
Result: {"value": 360, "unit": "psi"}
